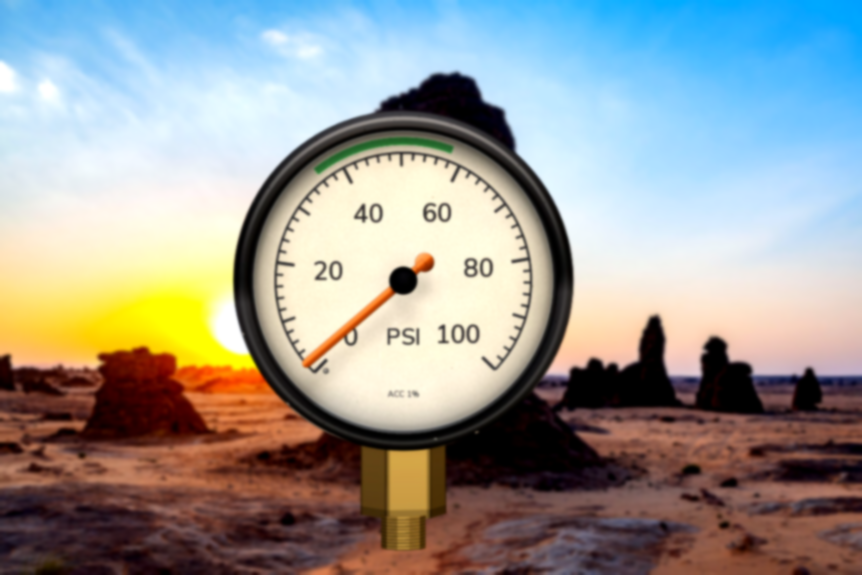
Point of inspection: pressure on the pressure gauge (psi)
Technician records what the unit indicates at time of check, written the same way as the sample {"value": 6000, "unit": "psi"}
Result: {"value": 2, "unit": "psi"}
